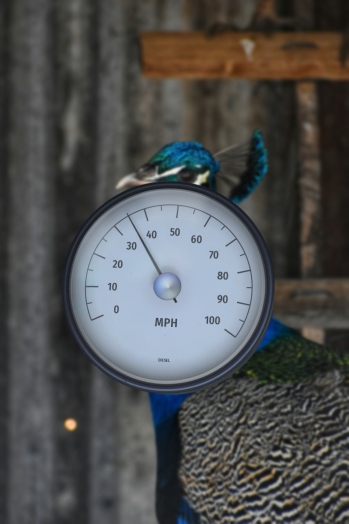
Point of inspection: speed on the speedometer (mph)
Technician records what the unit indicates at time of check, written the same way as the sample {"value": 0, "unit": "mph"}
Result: {"value": 35, "unit": "mph"}
